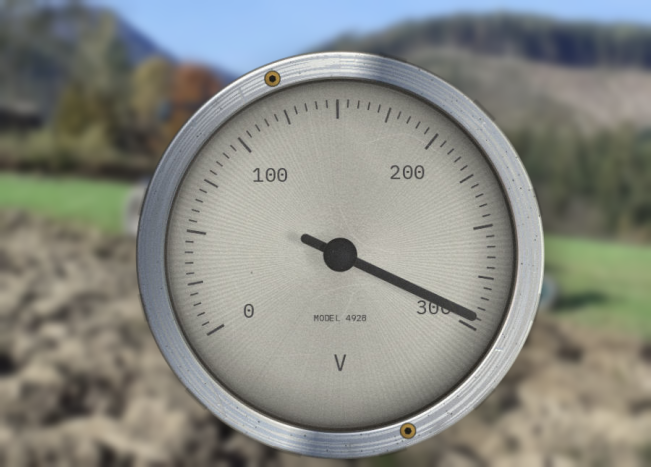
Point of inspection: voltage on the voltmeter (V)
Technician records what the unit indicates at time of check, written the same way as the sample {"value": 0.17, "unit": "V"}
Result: {"value": 295, "unit": "V"}
